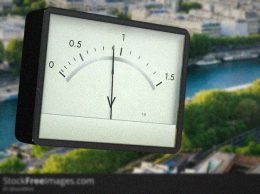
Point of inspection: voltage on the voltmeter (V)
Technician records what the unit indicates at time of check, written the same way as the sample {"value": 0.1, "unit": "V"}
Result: {"value": 0.9, "unit": "V"}
